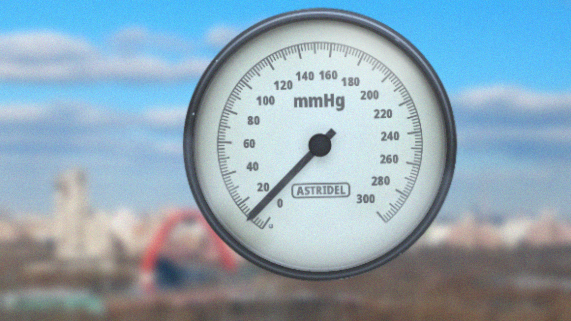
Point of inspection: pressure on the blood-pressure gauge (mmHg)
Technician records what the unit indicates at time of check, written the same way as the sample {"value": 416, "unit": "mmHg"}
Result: {"value": 10, "unit": "mmHg"}
